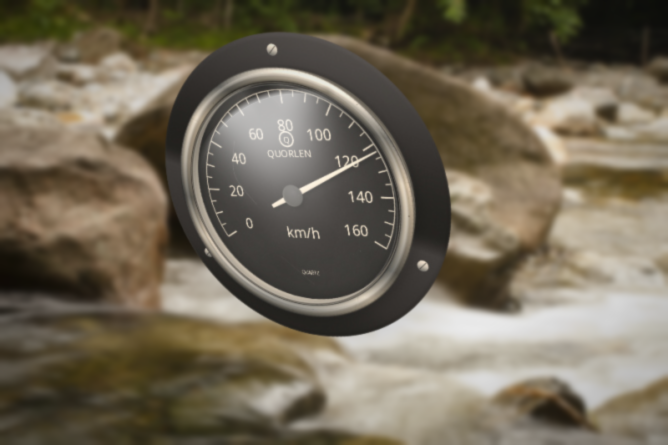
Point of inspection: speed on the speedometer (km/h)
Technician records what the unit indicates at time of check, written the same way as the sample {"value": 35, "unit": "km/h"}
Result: {"value": 122.5, "unit": "km/h"}
